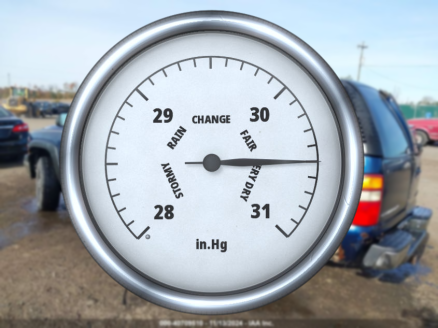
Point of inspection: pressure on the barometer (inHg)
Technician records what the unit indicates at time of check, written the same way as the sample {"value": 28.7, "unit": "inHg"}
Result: {"value": 30.5, "unit": "inHg"}
